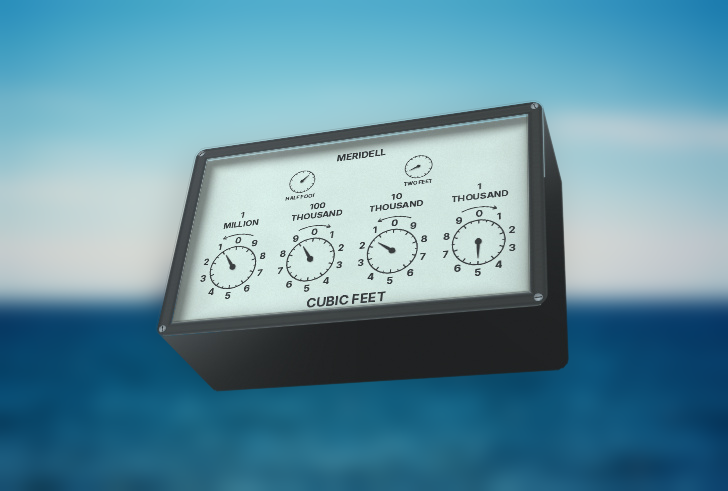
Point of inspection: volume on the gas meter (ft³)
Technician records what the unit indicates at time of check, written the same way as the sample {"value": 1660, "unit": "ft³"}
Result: {"value": 91500, "unit": "ft³"}
